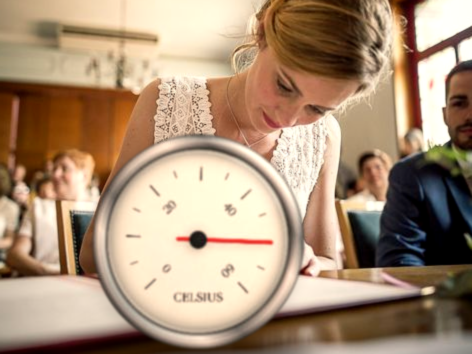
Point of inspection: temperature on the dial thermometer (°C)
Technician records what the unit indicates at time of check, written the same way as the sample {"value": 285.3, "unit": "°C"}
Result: {"value": 50, "unit": "°C"}
